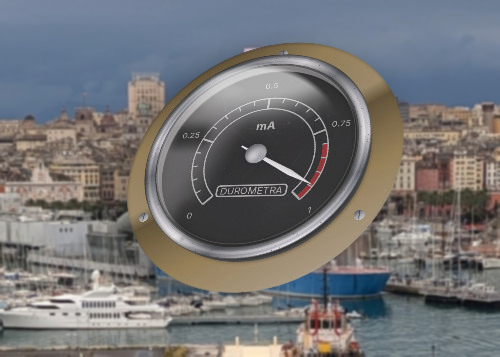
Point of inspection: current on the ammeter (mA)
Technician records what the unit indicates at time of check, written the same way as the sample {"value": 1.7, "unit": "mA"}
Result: {"value": 0.95, "unit": "mA"}
